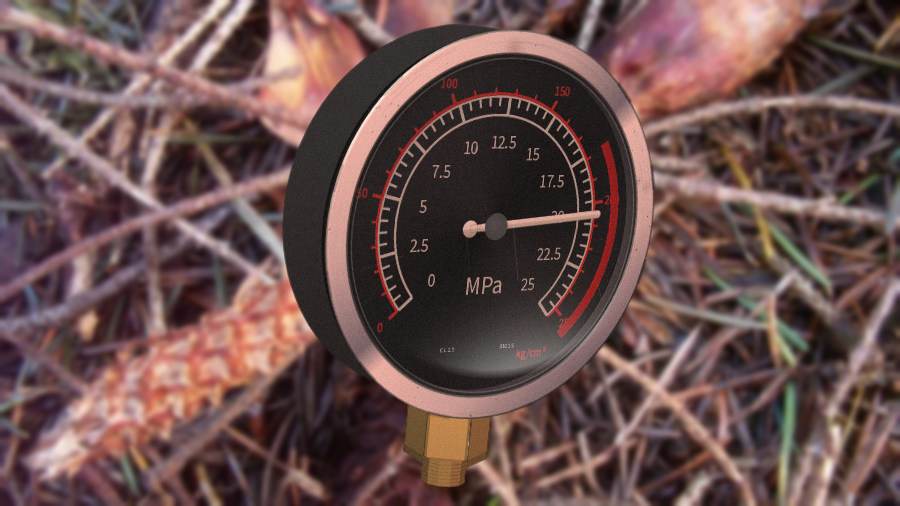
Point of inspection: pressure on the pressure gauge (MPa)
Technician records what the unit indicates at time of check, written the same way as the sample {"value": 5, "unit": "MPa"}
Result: {"value": 20, "unit": "MPa"}
